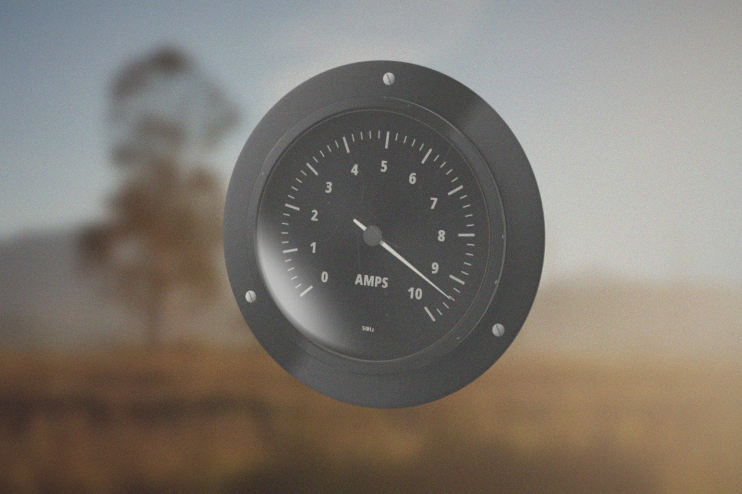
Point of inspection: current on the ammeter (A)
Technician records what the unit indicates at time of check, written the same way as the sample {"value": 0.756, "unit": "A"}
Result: {"value": 9.4, "unit": "A"}
